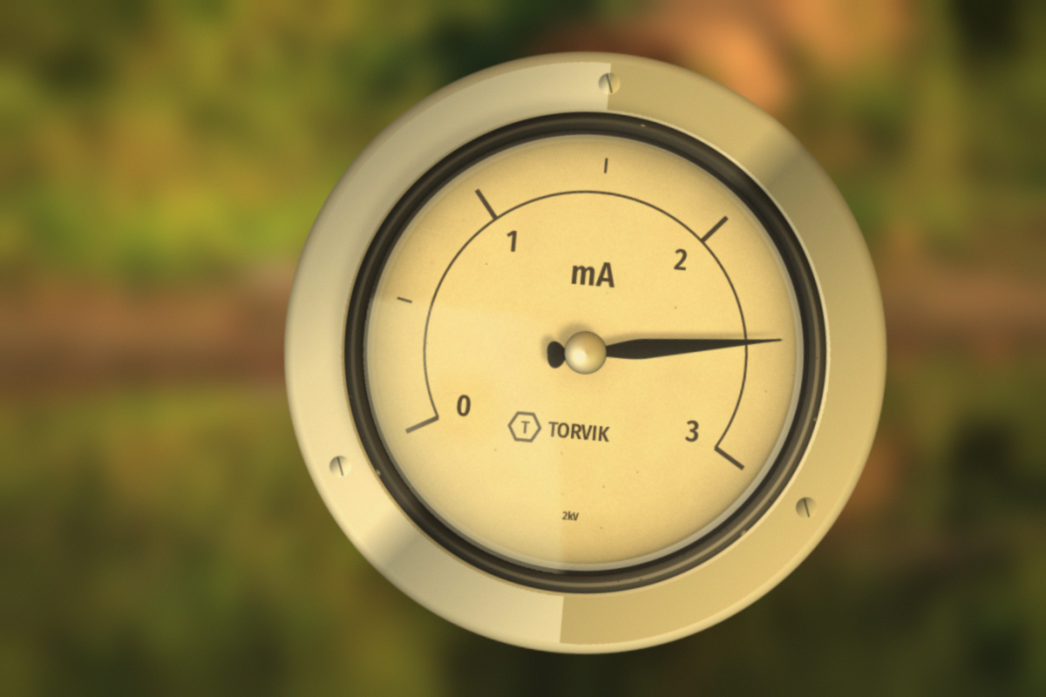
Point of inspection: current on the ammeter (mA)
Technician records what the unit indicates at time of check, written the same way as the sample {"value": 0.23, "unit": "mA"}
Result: {"value": 2.5, "unit": "mA"}
